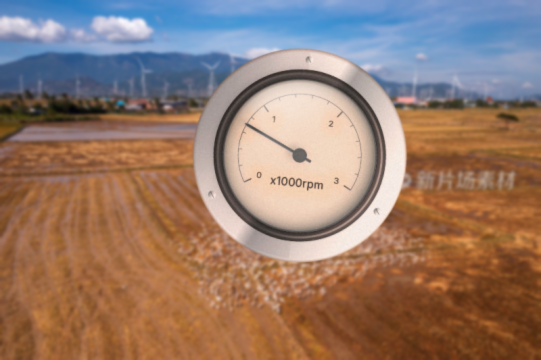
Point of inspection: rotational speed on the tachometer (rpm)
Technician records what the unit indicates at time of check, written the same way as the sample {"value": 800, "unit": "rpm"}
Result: {"value": 700, "unit": "rpm"}
